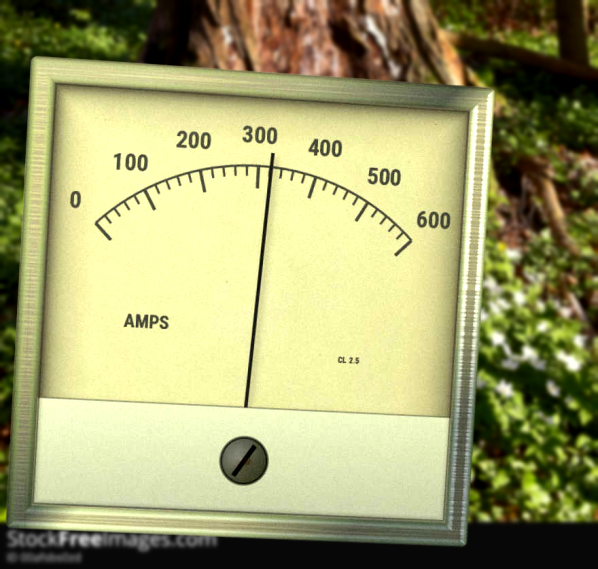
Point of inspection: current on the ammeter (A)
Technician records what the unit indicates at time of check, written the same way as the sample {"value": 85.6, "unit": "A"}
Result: {"value": 320, "unit": "A"}
